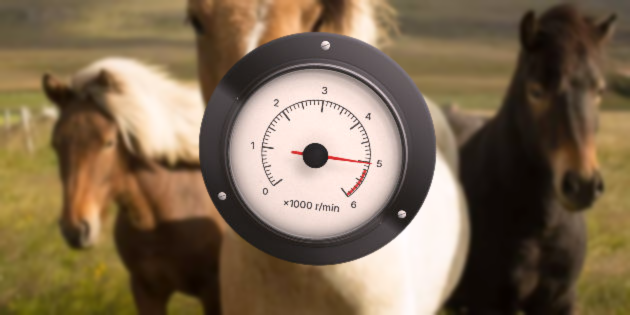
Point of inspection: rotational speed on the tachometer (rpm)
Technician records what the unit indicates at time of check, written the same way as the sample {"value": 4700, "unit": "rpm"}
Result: {"value": 5000, "unit": "rpm"}
